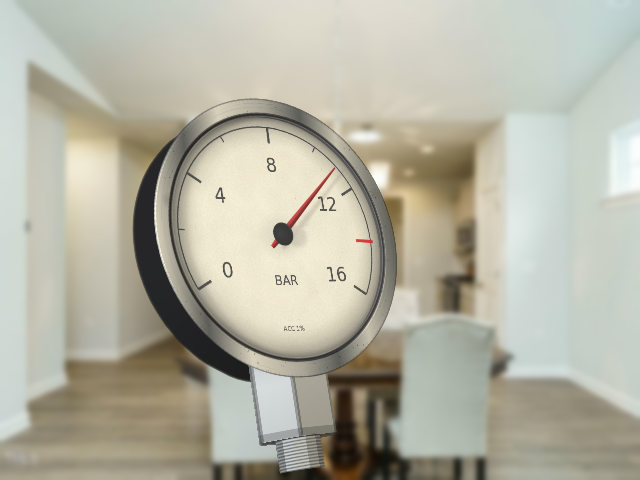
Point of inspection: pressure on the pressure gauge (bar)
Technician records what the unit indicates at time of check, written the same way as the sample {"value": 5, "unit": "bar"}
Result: {"value": 11, "unit": "bar"}
